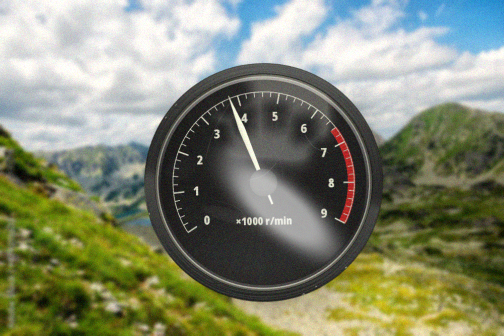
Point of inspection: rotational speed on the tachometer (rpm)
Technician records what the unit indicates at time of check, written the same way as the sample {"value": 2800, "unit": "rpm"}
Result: {"value": 3800, "unit": "rpm"}
